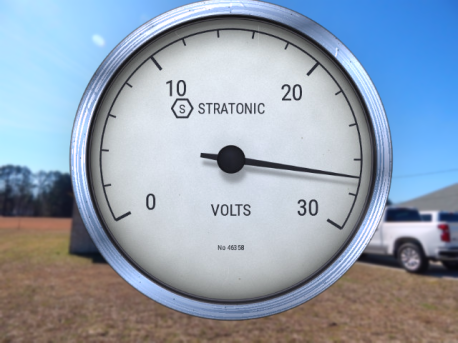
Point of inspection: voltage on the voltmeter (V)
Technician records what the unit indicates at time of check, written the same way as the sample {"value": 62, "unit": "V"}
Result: {"value": 27, "unit": "V"}
